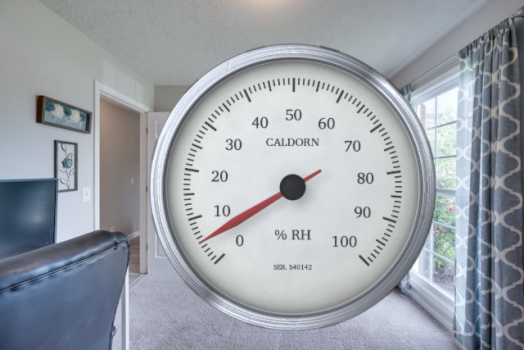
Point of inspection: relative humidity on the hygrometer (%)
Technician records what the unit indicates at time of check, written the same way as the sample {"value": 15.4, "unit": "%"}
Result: {"value": 5, "unit": "%"}
